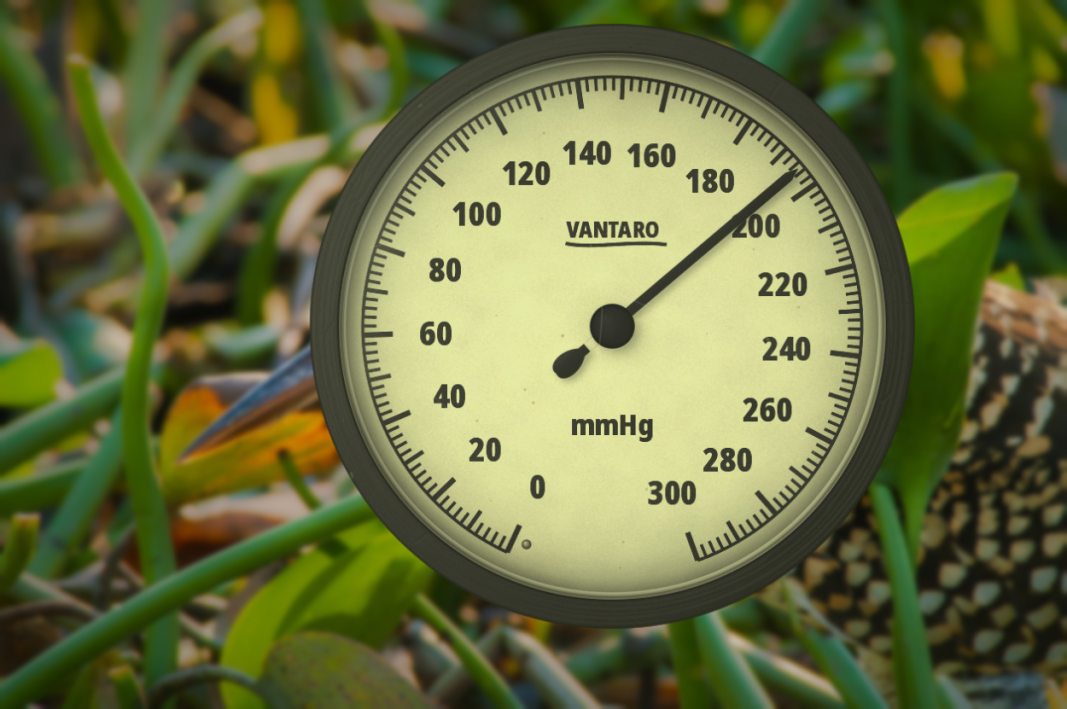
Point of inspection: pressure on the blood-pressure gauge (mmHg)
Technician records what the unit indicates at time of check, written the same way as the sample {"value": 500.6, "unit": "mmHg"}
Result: {"value": 195, "unit": "mmHg"}
